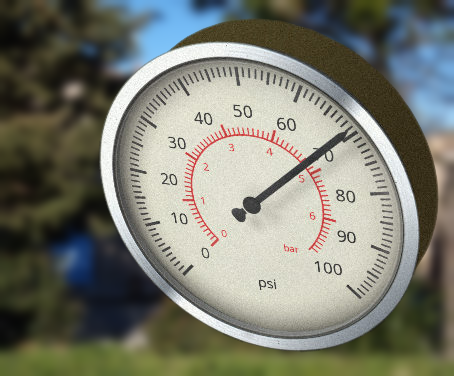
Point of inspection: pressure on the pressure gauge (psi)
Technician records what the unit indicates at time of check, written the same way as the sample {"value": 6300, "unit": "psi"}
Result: {"value": 69, "unit": "psi"}
